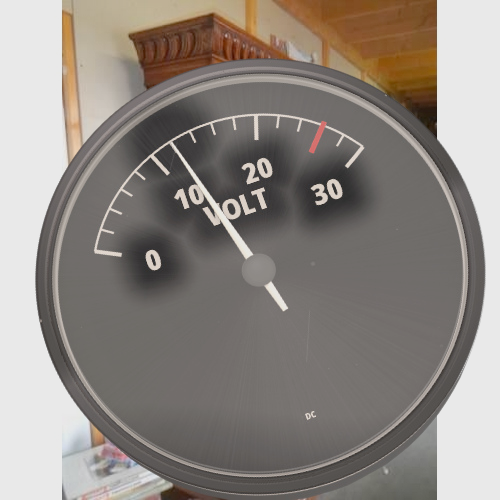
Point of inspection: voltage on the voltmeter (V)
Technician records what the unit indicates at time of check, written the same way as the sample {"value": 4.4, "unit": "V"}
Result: {"value": 12, "unit": "V"}
